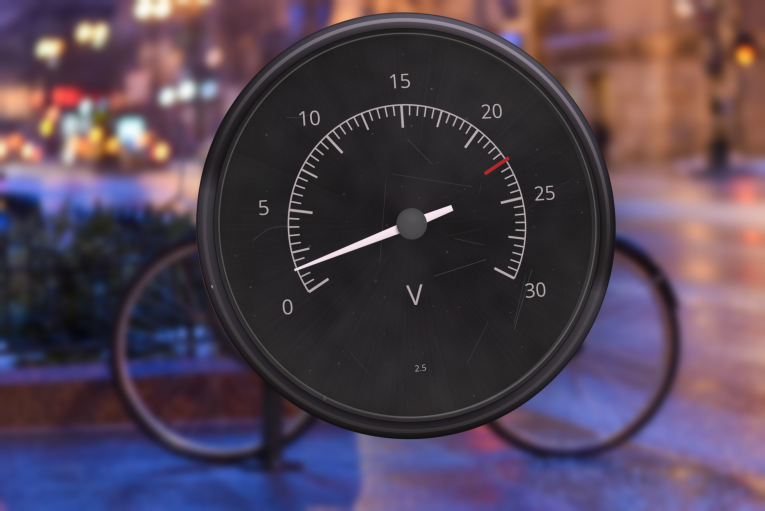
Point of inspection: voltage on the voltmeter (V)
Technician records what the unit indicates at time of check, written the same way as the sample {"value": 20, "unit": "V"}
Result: {"value": 1.5, "unit": "V"}
